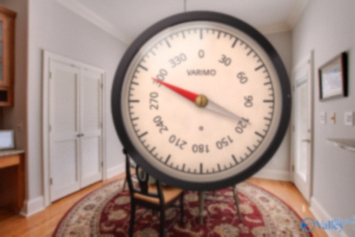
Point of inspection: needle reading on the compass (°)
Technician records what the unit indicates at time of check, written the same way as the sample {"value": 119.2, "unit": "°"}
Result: {"value": 295, "unit": "°"}
